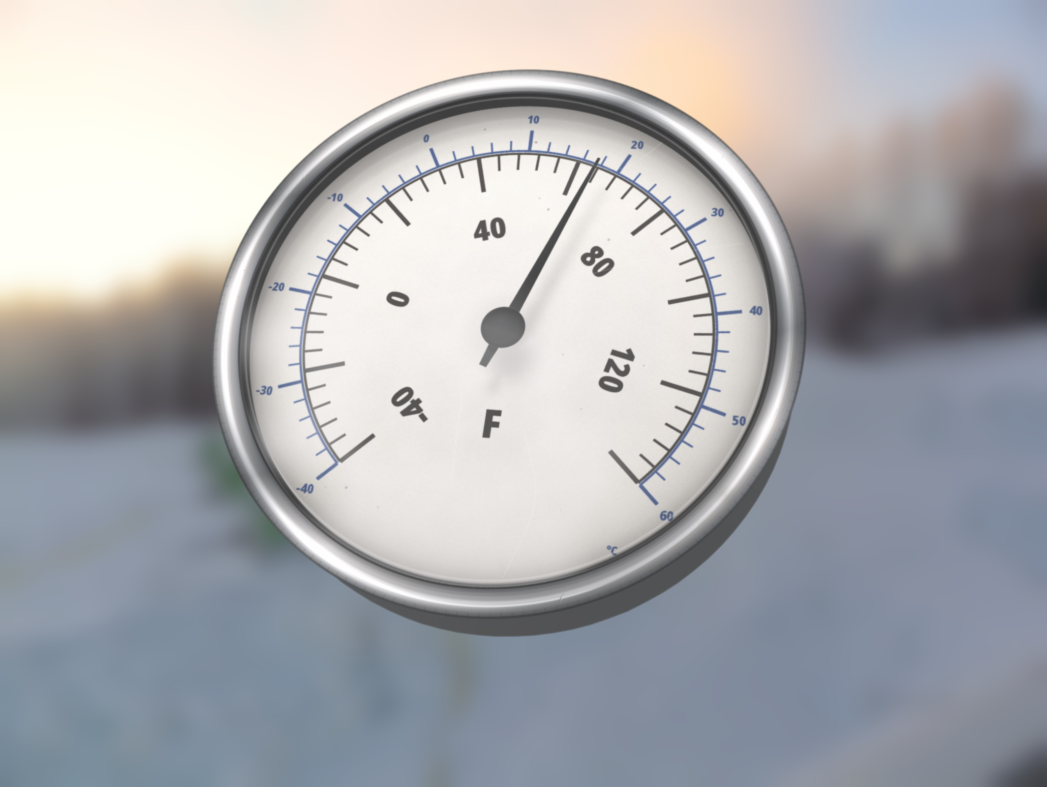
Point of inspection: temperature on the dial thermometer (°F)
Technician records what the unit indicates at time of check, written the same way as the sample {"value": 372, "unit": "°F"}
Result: {"value": 64, "unit": "°F"}
